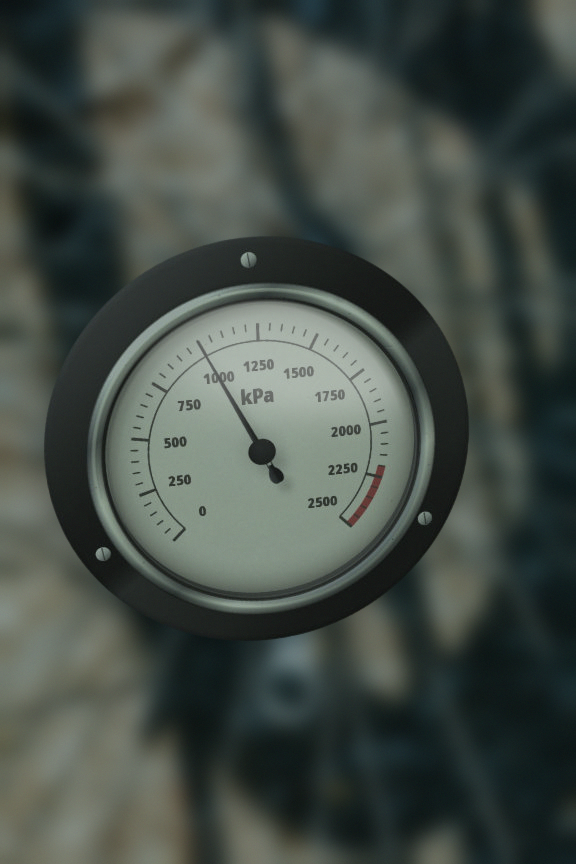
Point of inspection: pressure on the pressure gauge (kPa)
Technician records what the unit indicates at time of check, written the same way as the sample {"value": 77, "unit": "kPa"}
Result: {"value": 1000, "unit": "kPa"}
